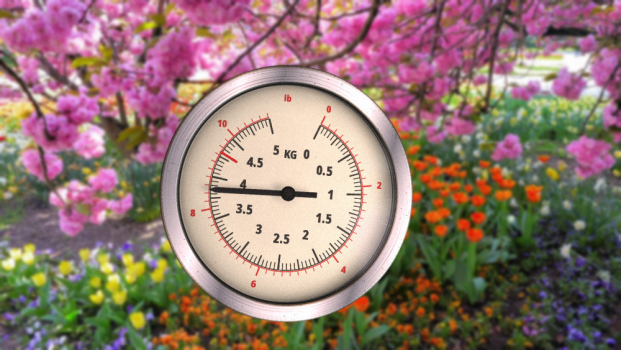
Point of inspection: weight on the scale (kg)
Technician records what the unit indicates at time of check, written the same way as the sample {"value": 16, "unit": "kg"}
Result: {"value": 3.85, "unit": "kg"}
